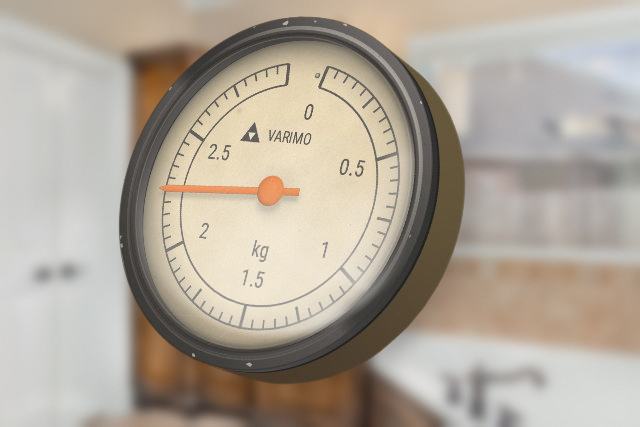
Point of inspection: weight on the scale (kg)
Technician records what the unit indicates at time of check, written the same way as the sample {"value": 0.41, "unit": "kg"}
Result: {"value": 2.25, "unit": "kg"}
